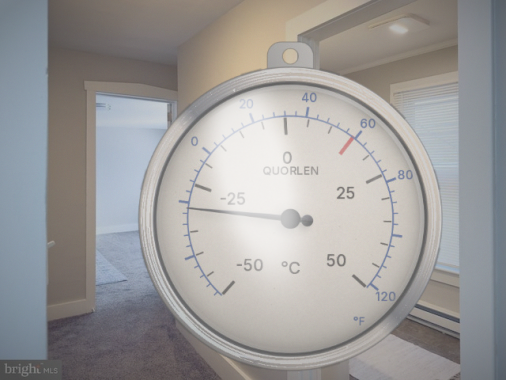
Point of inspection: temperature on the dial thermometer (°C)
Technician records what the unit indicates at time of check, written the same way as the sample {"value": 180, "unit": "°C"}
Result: {"value": -30, "unit": "°C"}
